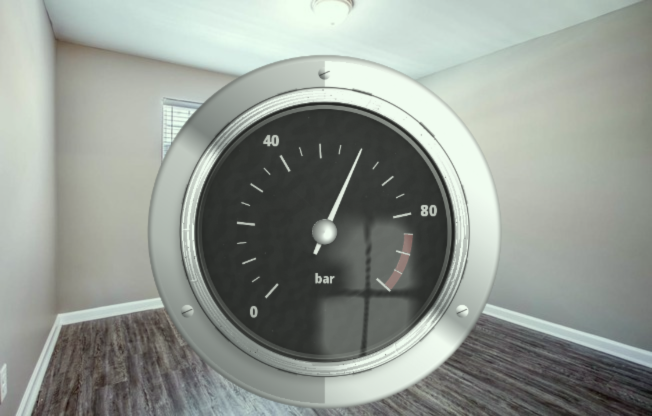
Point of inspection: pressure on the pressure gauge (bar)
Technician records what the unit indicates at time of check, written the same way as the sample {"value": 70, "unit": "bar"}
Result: {"value": 60, "unit": "bar"}
